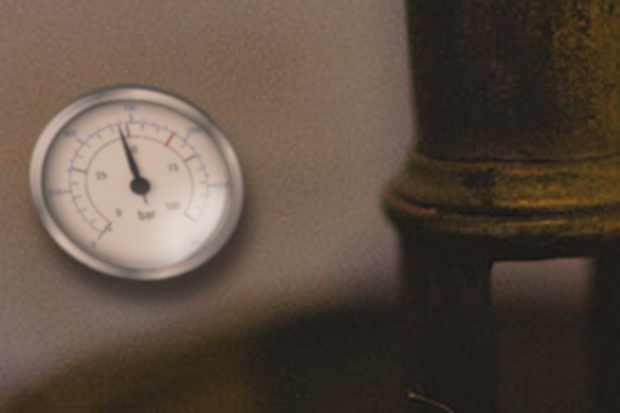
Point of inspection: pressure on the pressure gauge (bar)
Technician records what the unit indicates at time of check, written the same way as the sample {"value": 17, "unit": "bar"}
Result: {"value": 47.5, "unit": "bar"}
